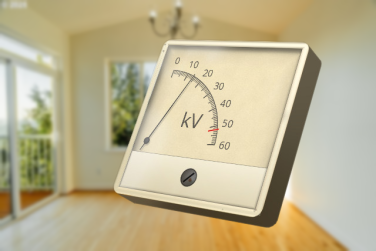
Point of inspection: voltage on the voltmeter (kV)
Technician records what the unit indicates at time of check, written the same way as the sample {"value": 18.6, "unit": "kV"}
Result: {"value": 15, "unit": "kV"}
